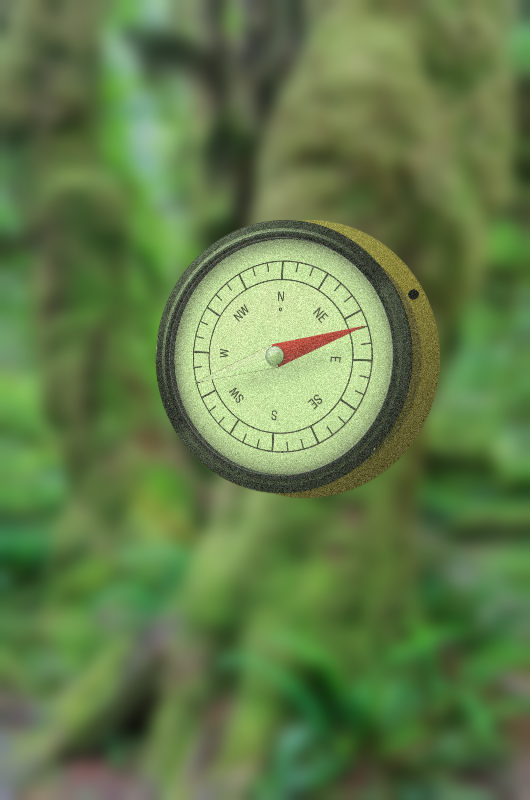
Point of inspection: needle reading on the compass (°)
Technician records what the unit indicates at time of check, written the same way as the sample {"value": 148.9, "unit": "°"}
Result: {"value": 70, "unit": "°"}
